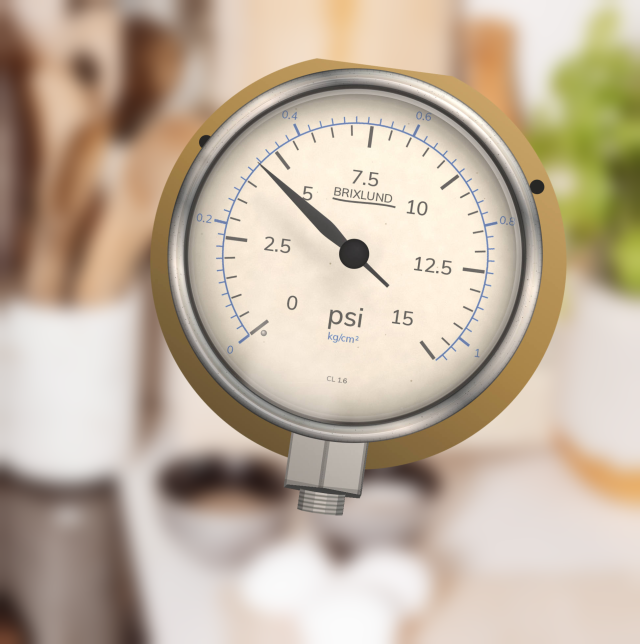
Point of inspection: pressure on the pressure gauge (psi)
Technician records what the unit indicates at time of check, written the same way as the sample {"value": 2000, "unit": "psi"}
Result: {"value": 4.5, "unit": "psi"}
